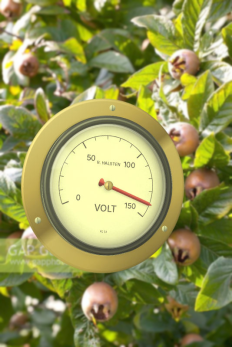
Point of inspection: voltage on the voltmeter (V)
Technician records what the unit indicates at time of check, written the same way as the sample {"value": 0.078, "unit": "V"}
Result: {"value": 140, "unit": "V"}
